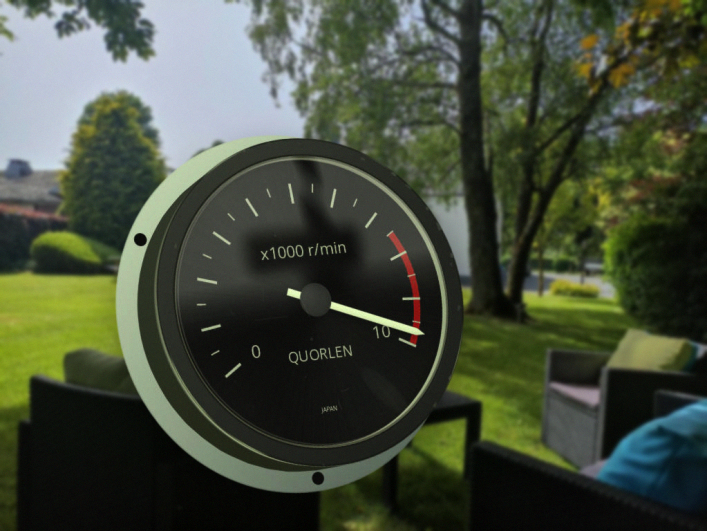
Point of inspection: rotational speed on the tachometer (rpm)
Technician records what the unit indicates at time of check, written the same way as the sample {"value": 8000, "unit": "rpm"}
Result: {"value": 9750, "unit": "rpm"}
